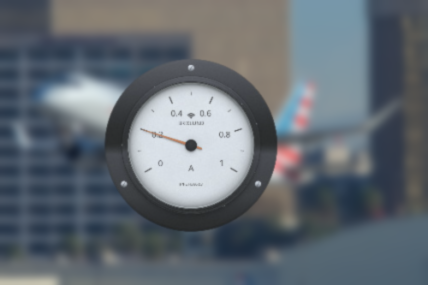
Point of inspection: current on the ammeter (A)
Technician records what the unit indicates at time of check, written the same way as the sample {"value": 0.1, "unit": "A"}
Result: {"value": 0.2, "unit": "A"}
